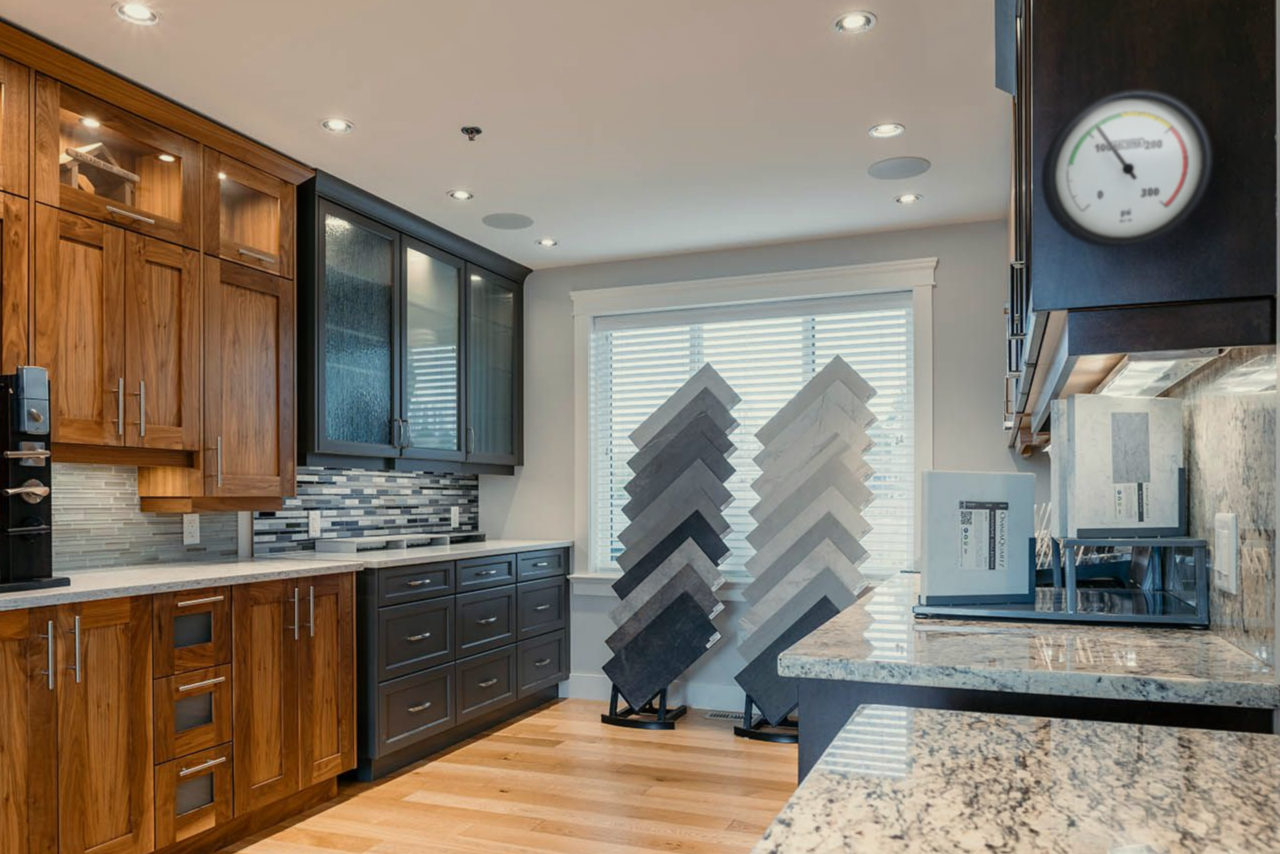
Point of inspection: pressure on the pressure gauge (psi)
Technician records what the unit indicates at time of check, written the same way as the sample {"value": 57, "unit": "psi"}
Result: {"value": 110, "unit": "psi"}
